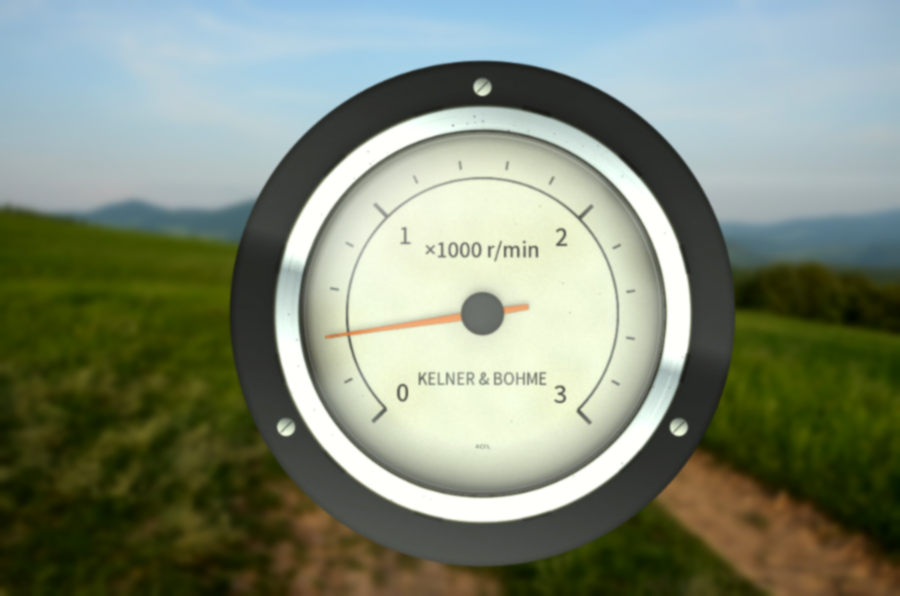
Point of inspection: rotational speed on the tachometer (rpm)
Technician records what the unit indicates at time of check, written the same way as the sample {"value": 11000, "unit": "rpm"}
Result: {"value": 400, "unit": "rpm"}
